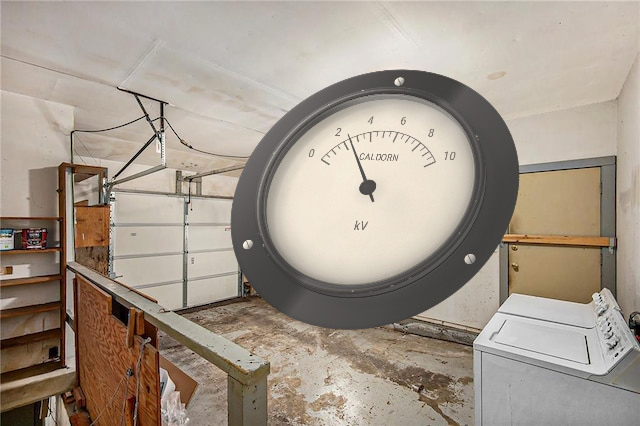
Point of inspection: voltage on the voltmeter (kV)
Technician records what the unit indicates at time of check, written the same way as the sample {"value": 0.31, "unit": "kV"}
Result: {"value": 2.5, "unit": "kV"}
